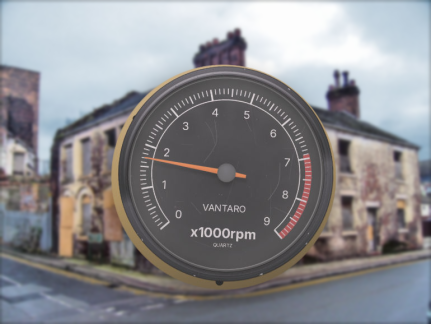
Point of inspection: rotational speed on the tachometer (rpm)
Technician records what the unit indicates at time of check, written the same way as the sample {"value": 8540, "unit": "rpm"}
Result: {"value": 1700, "unit": "rpm"}
